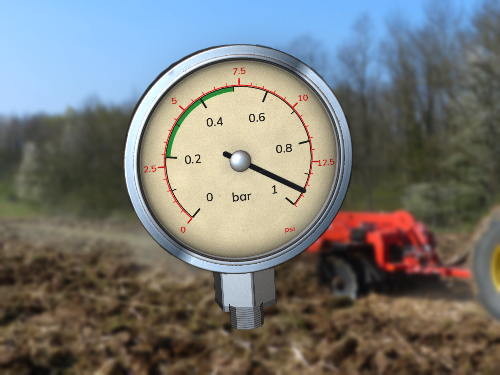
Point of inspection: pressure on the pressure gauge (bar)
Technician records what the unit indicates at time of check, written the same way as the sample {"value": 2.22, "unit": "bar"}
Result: {"value": 0.95, "unit": "bar"}
